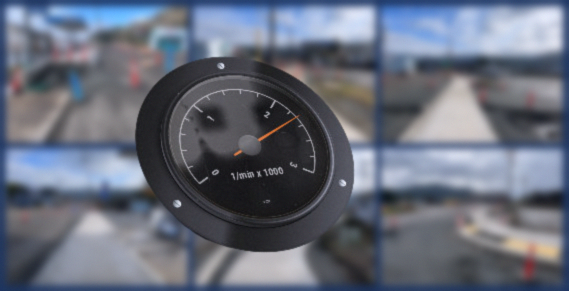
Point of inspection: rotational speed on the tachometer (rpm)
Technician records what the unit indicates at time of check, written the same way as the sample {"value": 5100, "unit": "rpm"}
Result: {"value": 2300, "unit": "rpm"}
